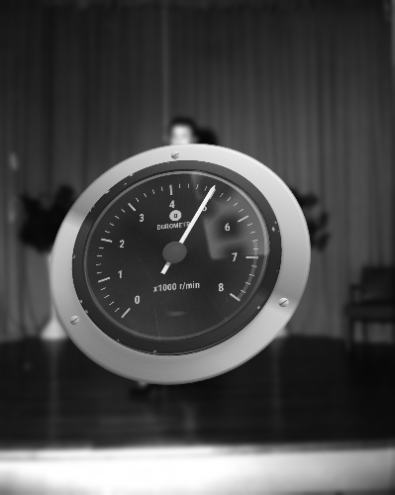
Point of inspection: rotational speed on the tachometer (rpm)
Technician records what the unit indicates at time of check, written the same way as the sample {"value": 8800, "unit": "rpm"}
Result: {"value": 5000, "unit": "rpm"}
